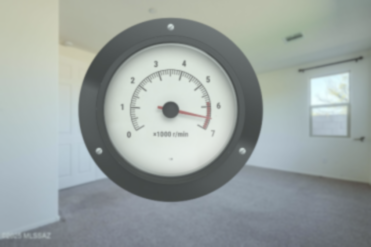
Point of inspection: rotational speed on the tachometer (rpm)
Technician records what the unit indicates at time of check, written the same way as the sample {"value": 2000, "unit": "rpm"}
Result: {"value": 6500, "unit": "rpm"}
